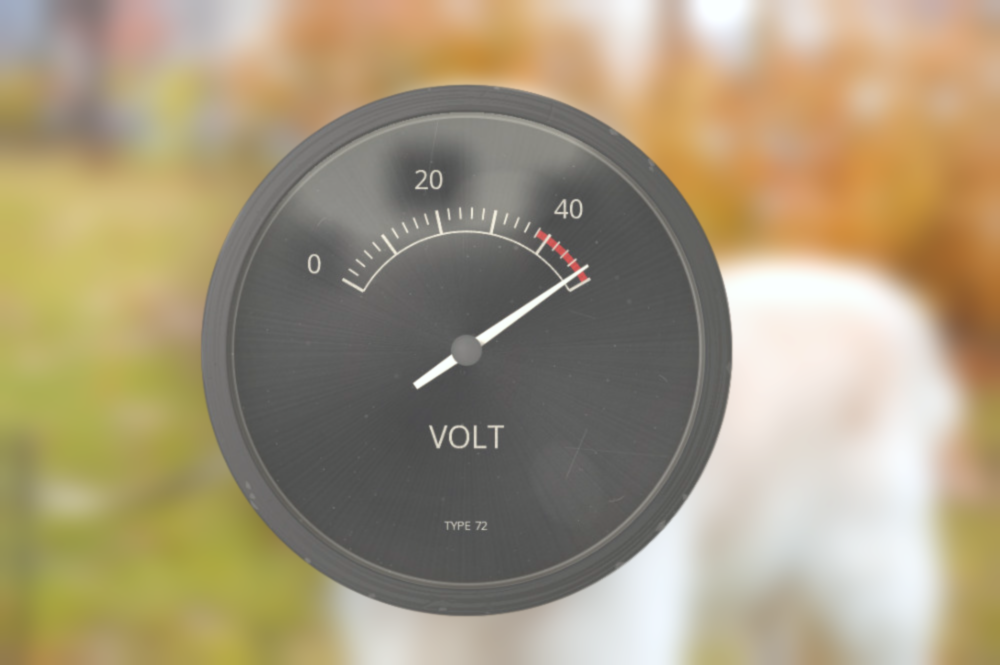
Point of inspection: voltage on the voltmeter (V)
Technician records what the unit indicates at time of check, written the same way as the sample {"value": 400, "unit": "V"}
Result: {"value": 48, "unit": "V"}
